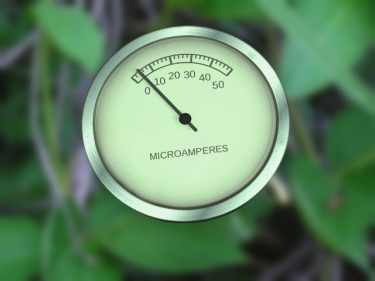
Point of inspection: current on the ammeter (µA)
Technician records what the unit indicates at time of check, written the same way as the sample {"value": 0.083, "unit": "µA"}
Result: {"value": 4, "unit": "µA"}
